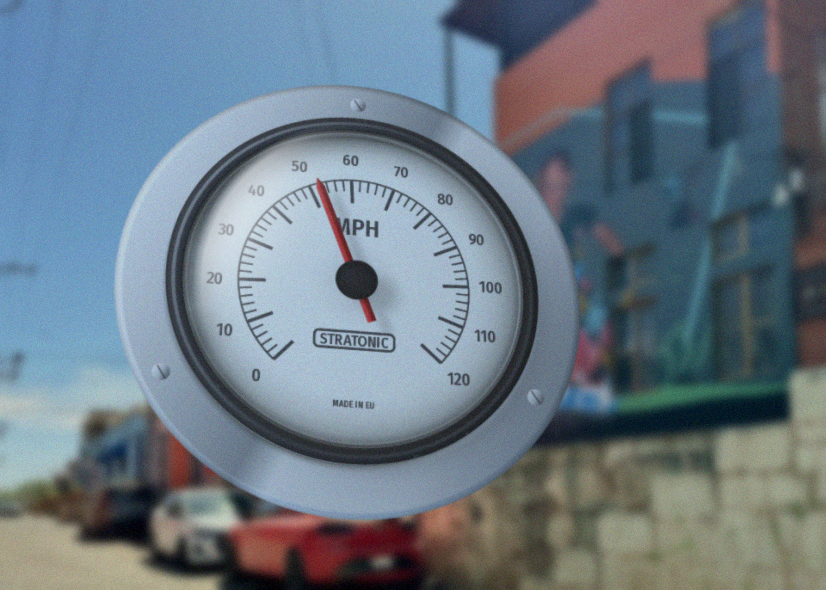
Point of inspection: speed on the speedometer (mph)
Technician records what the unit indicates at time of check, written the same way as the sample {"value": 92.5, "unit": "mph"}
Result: {"value": 52, "unit": "mph"}
